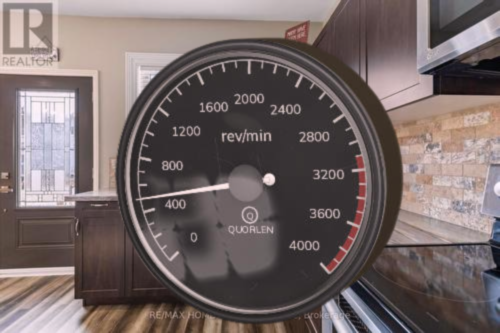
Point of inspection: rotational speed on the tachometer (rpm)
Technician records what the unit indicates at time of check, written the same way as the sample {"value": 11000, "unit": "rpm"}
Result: {"value": 500, "unit": "rpm"}
